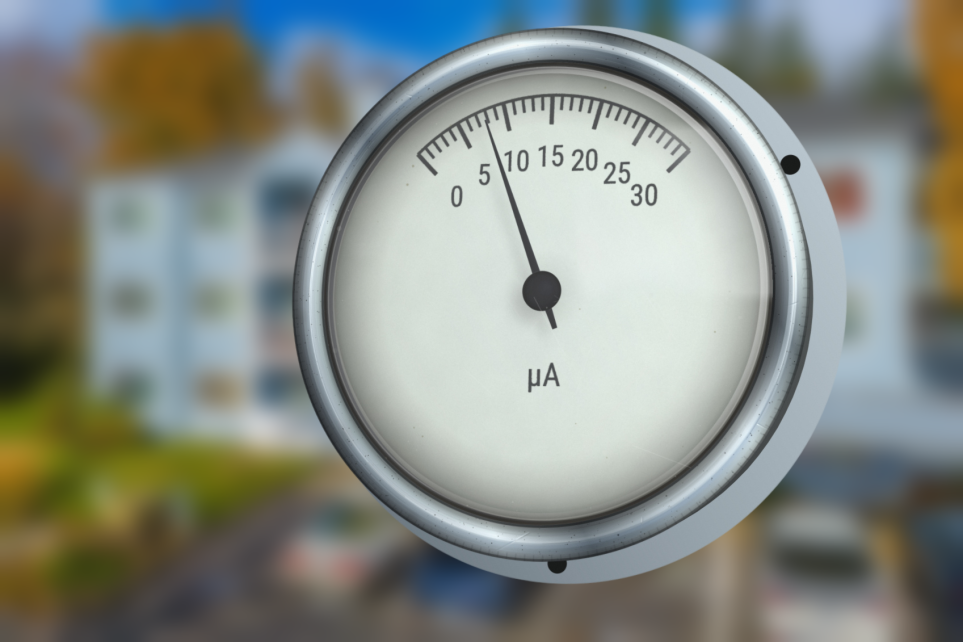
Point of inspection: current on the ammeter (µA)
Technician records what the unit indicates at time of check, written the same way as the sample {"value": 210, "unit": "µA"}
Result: {"value": 8, "unit": "µA"}
